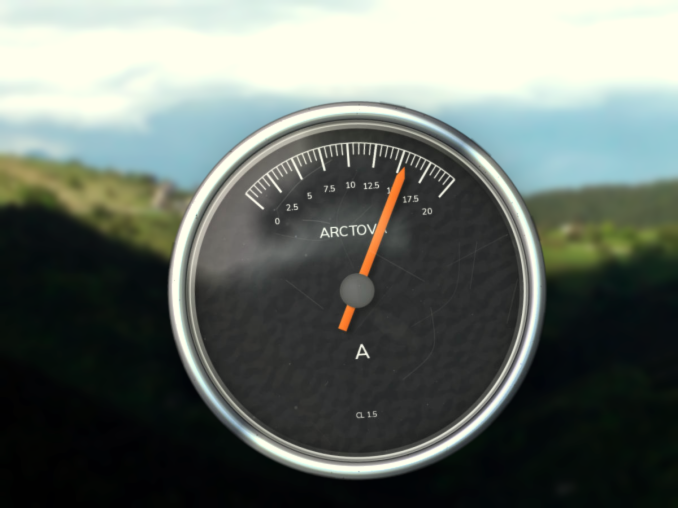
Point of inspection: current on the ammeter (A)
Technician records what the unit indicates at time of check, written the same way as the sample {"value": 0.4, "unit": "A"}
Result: {"value": 15.5, "unit": "A"}
